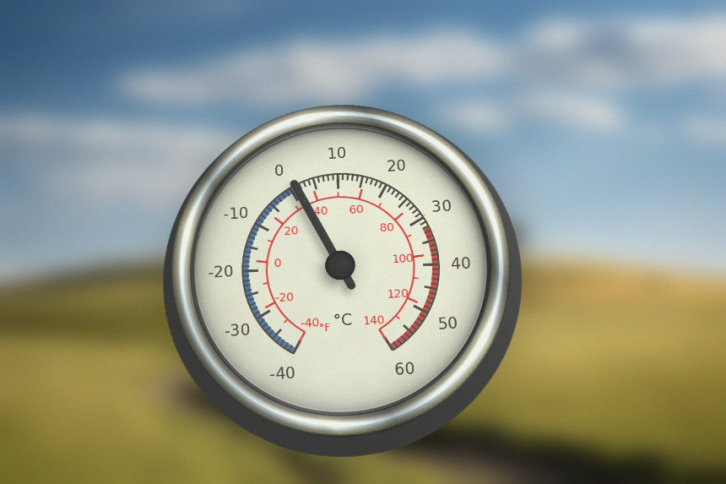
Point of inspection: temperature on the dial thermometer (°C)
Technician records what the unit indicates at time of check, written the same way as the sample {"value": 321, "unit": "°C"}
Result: {"value": 1, "unit": "°C"}
